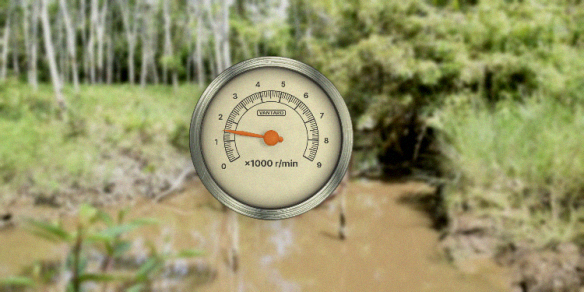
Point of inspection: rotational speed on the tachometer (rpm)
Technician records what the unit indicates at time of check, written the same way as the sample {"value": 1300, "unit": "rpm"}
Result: {"value": 1500, "unit": "rpm"}
